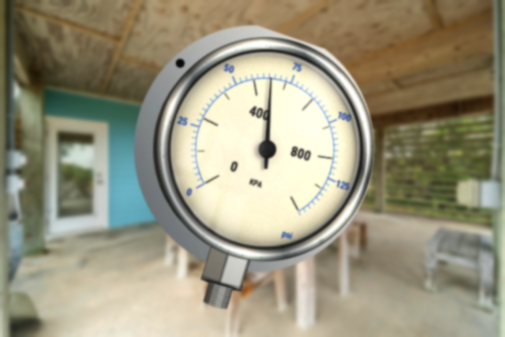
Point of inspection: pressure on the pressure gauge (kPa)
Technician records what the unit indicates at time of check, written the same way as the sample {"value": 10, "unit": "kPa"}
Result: {"value": 450, "unit": "kPa"}
